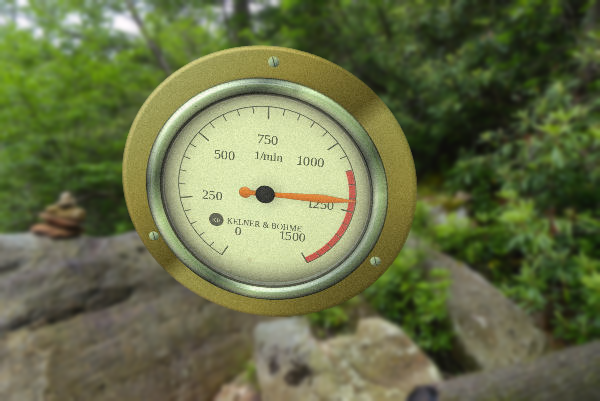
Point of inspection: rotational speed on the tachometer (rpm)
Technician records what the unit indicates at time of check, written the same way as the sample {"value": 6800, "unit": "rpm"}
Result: {"value": 1200, "unit": "rpm"}
